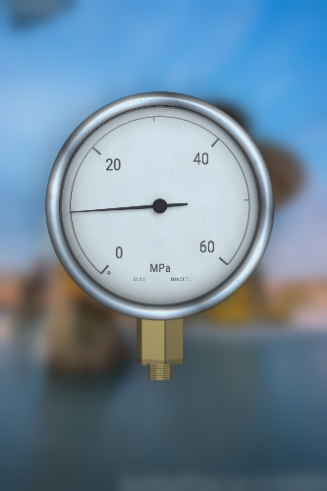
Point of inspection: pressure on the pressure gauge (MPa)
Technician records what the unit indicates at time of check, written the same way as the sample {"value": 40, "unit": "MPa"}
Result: {"value": 10, "unit": "MPa"}
